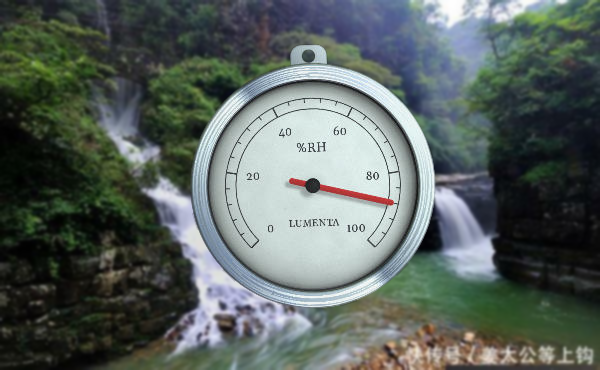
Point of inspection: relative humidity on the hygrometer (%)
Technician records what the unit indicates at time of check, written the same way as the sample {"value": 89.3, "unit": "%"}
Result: {"value": 88, "unit": "%"}
